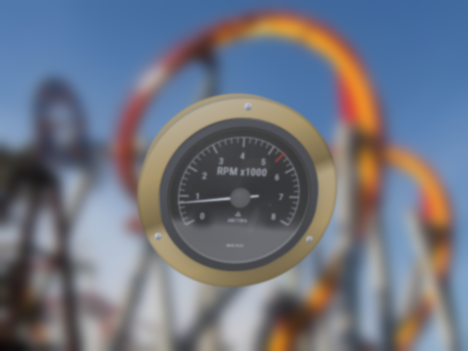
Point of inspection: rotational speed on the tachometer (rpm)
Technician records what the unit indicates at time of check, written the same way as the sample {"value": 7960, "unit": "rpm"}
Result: {"value": 800, "unit": "rpm"}
